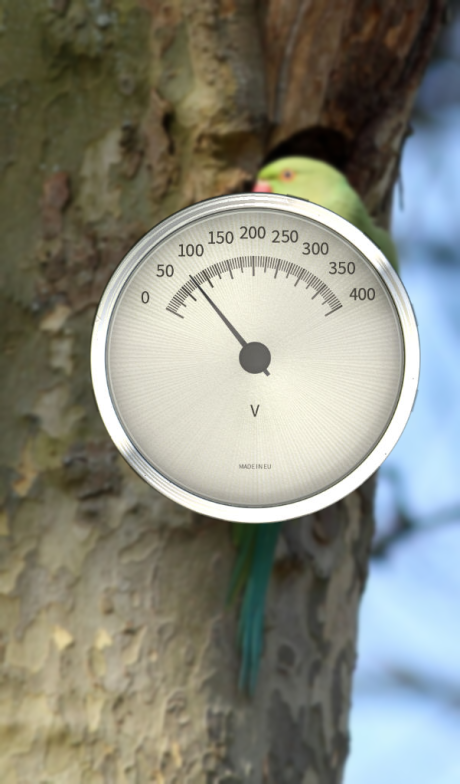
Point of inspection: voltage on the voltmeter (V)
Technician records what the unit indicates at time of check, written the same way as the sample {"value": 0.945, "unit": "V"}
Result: {"value": 75, "unit": "V"}
